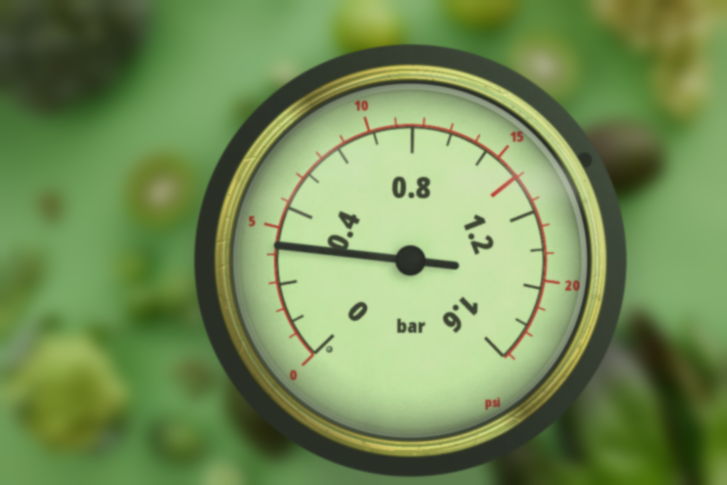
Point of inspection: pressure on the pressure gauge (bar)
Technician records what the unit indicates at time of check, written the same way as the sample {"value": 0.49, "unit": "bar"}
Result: {"value": 0.3, "unit": "bar"}
